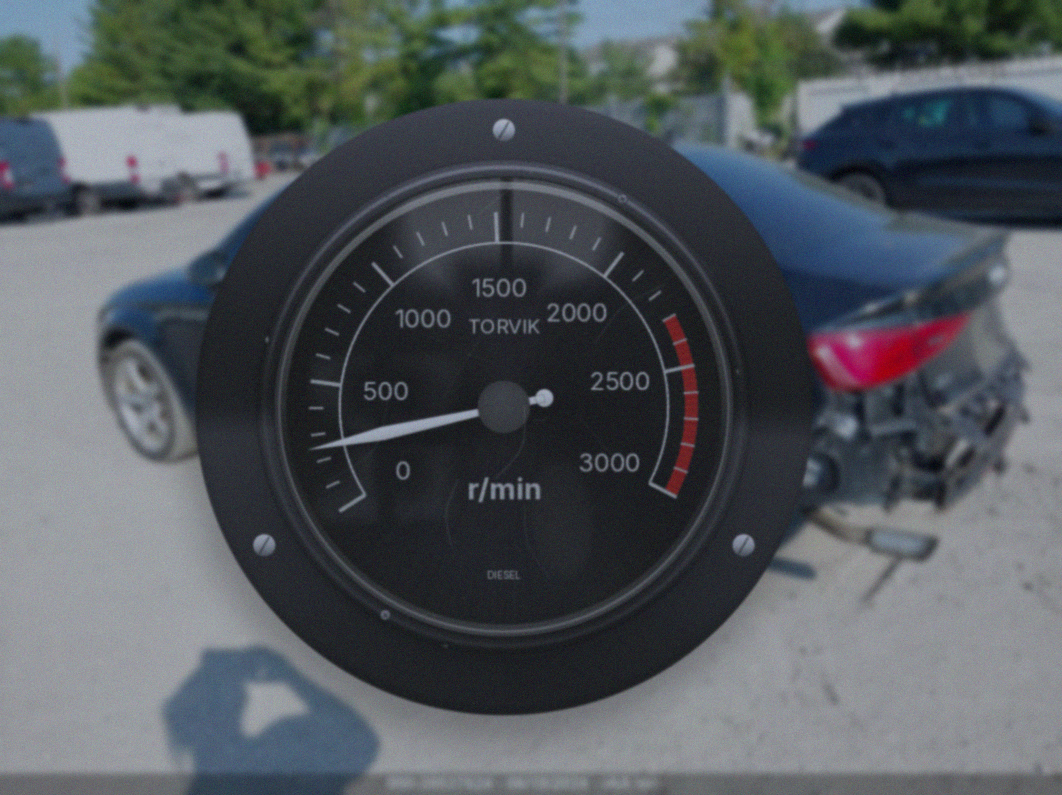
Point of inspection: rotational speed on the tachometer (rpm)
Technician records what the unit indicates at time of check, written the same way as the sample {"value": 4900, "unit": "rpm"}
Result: {"value": 250, "unit": "rpm"}
